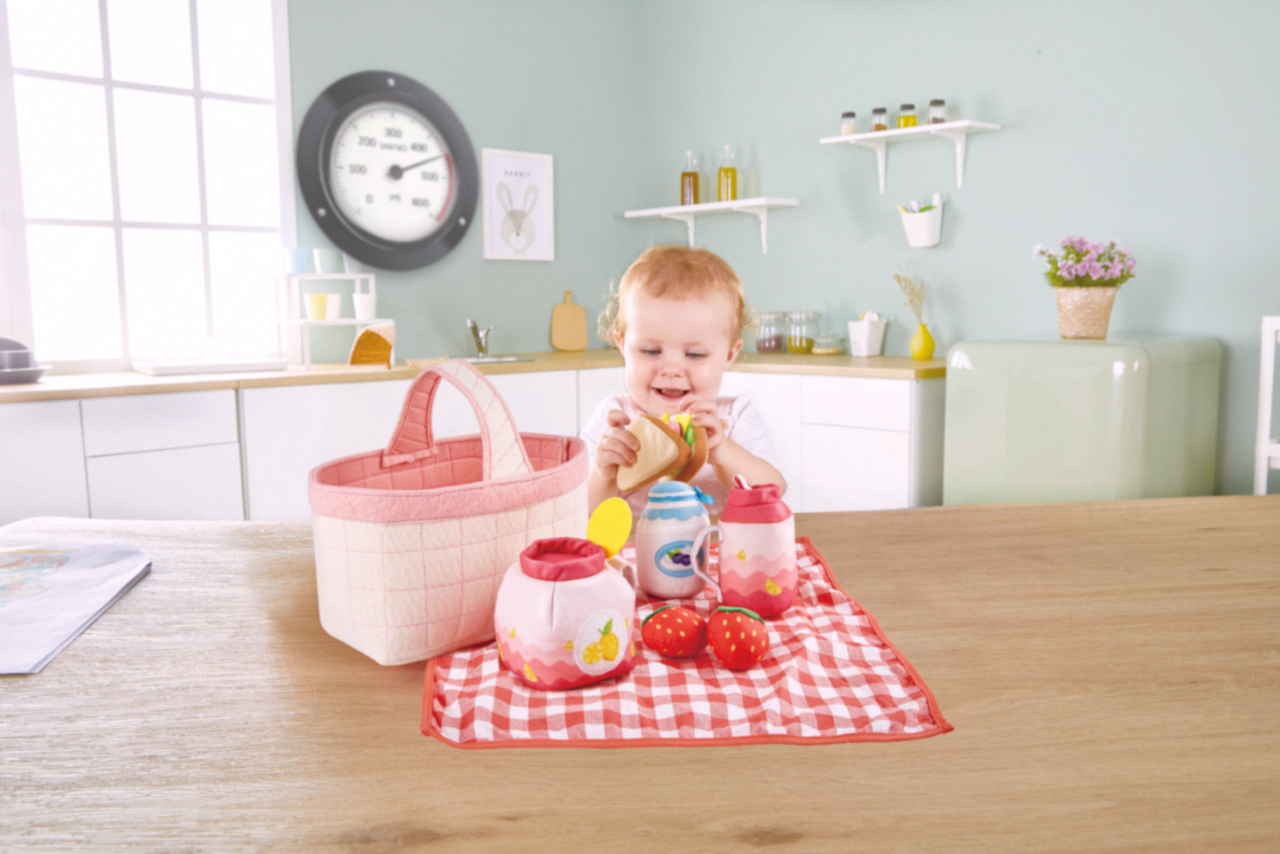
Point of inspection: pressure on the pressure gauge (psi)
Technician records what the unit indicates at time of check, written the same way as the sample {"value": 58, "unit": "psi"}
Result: {"value": 450, "unit": "psi"}
